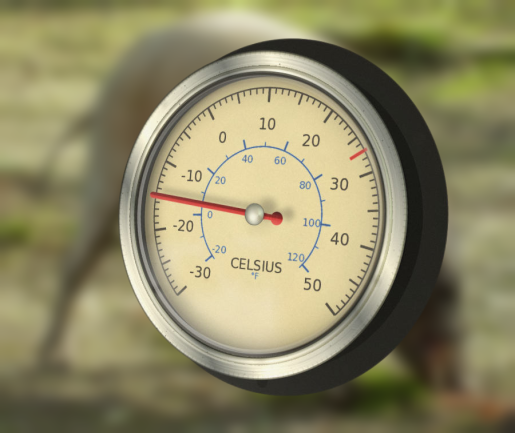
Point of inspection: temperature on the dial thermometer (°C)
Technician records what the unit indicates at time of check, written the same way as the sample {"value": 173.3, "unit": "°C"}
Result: {"value": -15, "unit": "°C"}
